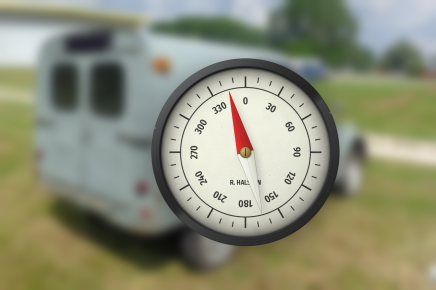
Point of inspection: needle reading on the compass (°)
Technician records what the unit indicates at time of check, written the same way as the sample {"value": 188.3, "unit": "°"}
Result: {"value": 345, "unit": "°"}
